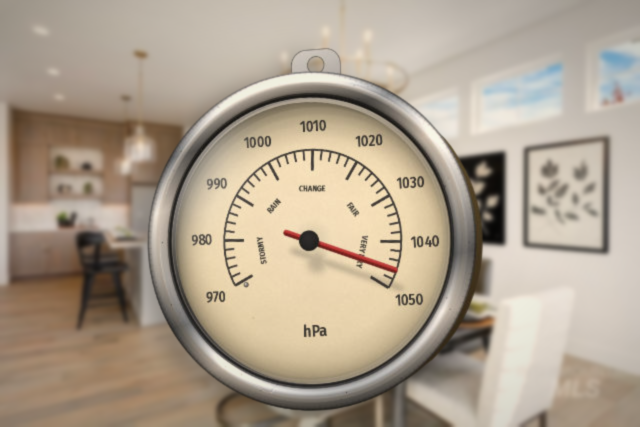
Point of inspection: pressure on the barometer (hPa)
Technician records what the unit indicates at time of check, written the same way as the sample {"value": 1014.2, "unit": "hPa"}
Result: {"value": 1046, "unit": "hPa"}
